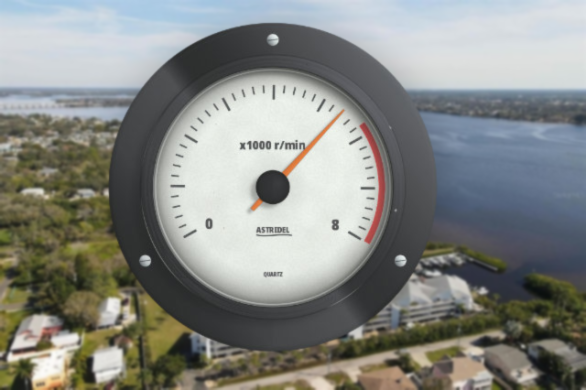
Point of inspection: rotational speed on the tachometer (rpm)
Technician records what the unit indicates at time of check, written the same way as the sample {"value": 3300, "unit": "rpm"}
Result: {"value": 5400, "unit": "rpm"}
